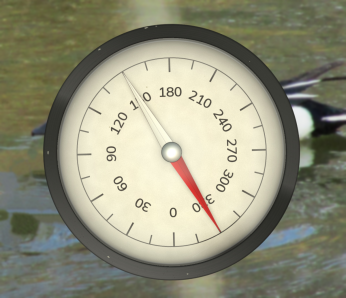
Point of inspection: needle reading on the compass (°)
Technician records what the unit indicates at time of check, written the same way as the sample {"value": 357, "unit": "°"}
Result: {"value": 330, "unit": "°"}
